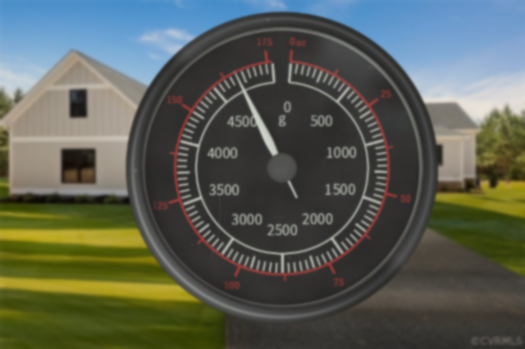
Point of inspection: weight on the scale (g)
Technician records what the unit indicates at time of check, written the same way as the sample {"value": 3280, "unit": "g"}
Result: {"value": 4700, "unit": "g"}
